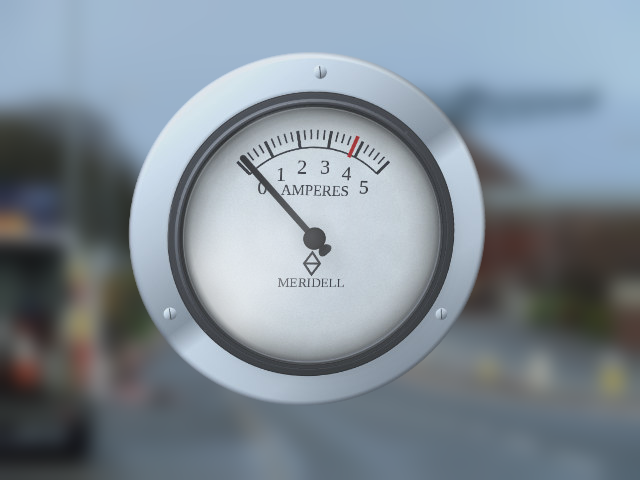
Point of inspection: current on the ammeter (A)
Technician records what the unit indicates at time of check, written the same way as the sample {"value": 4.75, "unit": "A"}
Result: {"value": 0.2, "unit": "A"}
